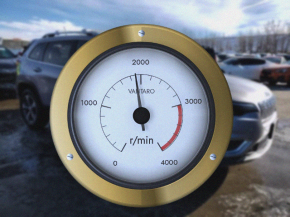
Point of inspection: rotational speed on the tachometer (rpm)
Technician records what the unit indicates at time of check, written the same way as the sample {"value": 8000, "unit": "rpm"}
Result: {"value": 1900, "unit": "rpm"}
